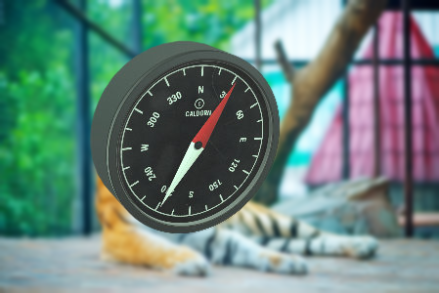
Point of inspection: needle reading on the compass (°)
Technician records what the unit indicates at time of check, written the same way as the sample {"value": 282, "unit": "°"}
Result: {"value": 30, "unit": "°"}
